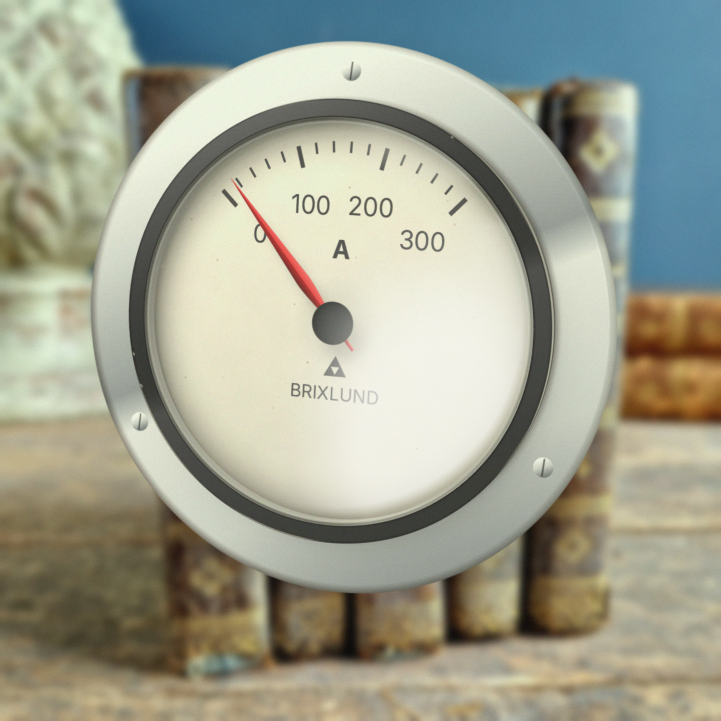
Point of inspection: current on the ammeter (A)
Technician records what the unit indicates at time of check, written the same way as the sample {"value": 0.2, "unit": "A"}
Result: {"value": 20, "unit": "A"}
